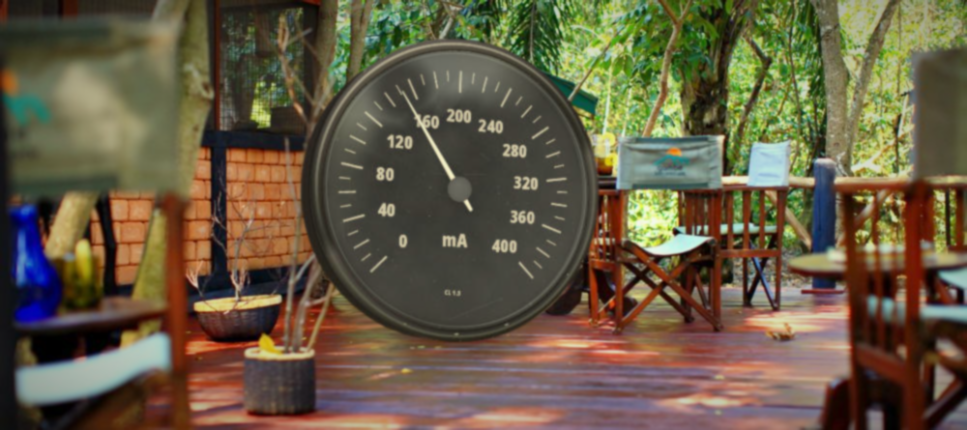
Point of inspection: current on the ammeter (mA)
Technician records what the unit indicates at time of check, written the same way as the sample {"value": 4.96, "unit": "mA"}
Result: {"value": 150, "unit": "mA"}
